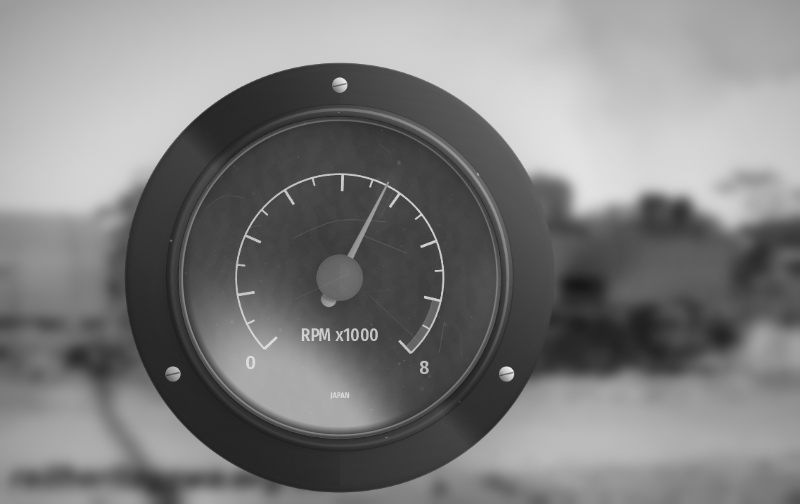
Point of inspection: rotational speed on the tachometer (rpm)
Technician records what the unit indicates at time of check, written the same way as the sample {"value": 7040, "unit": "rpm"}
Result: {"value": 4750, "unit": "rpm"}
